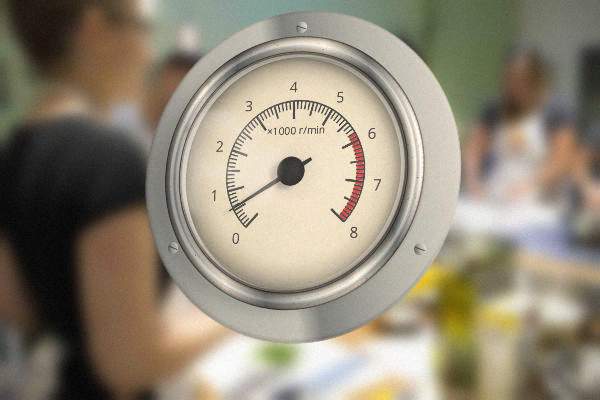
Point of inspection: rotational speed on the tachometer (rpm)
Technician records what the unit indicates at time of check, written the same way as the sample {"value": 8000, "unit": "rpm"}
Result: {"value": 500, "unit": "rpm"}
